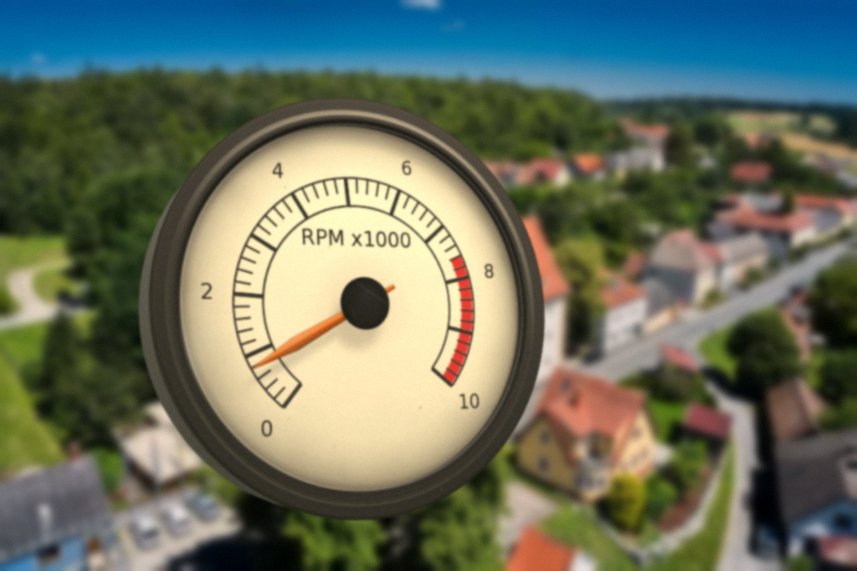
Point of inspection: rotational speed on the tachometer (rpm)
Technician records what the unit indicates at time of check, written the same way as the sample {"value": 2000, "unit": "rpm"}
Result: {"value": 800, "unit": "rpm"}
